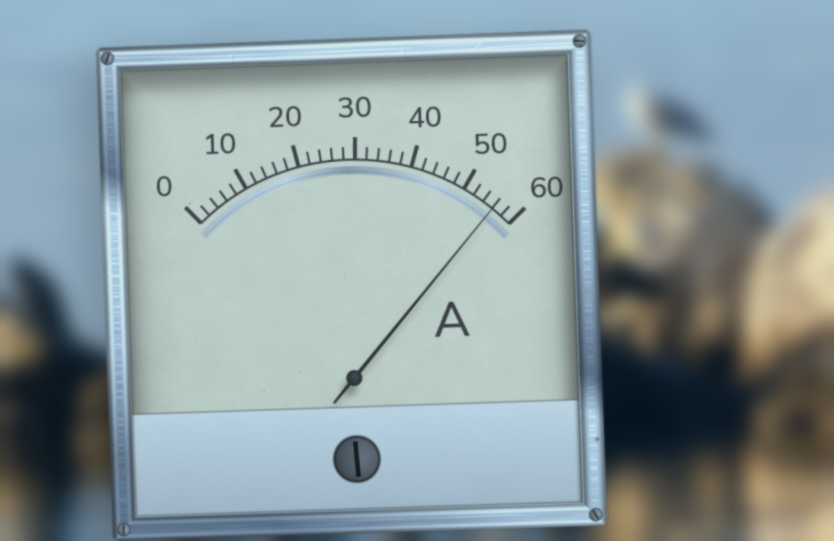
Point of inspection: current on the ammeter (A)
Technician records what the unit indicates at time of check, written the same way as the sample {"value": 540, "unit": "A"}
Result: {"value": 56, "unit": "A"}
